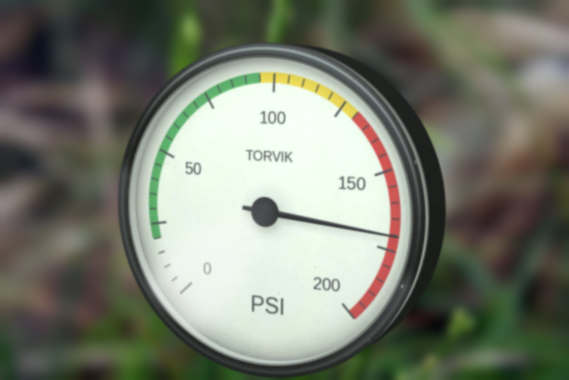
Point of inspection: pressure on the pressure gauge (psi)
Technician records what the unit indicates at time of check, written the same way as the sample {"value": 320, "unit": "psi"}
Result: {"value": 170, "unit": "psi"}
